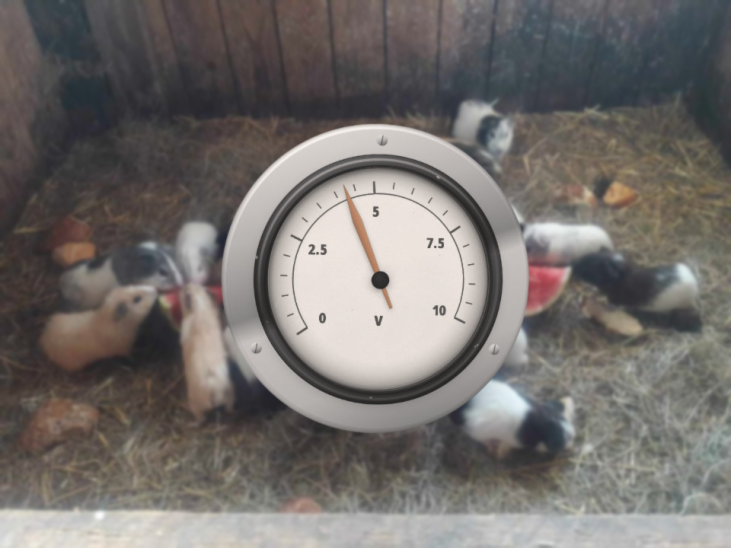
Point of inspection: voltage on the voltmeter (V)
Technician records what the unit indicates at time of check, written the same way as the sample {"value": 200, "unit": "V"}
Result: {"value": 4.25, "unit": "V"}
